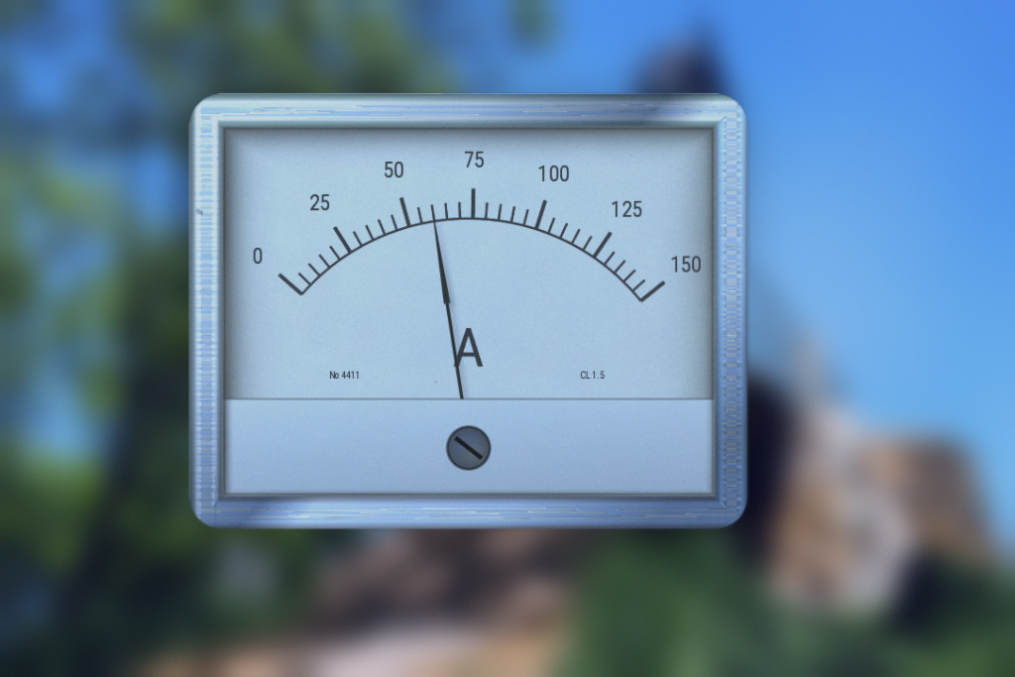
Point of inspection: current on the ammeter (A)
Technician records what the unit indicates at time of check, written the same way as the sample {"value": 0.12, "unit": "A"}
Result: {"value": 60, "unit": "A"}
